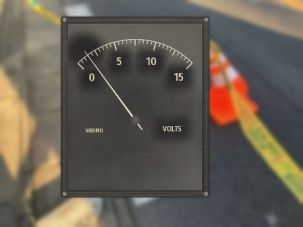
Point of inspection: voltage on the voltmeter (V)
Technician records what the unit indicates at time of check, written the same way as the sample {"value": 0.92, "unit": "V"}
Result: {"value": 1.5, "unit": "V"}
